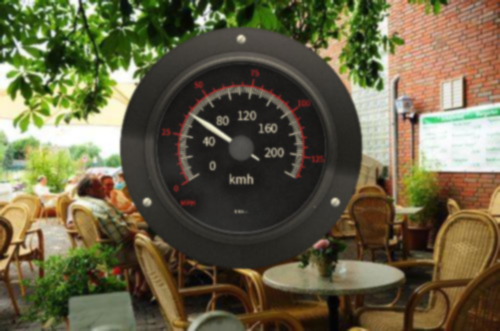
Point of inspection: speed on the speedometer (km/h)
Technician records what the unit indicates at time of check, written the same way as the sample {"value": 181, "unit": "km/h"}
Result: {"value": 60, "unit": "km/h"}
